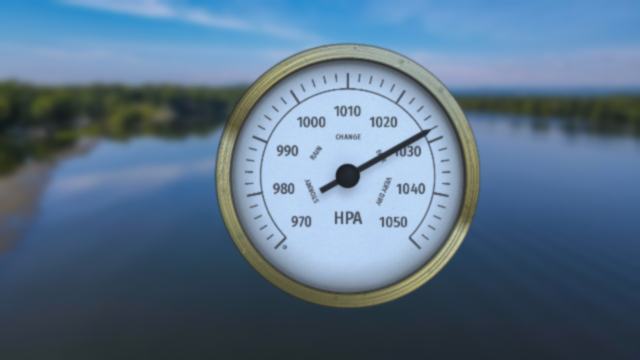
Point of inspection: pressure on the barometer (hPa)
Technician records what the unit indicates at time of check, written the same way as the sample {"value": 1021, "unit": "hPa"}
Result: {"value": 1028, "unit": "hPa"}
